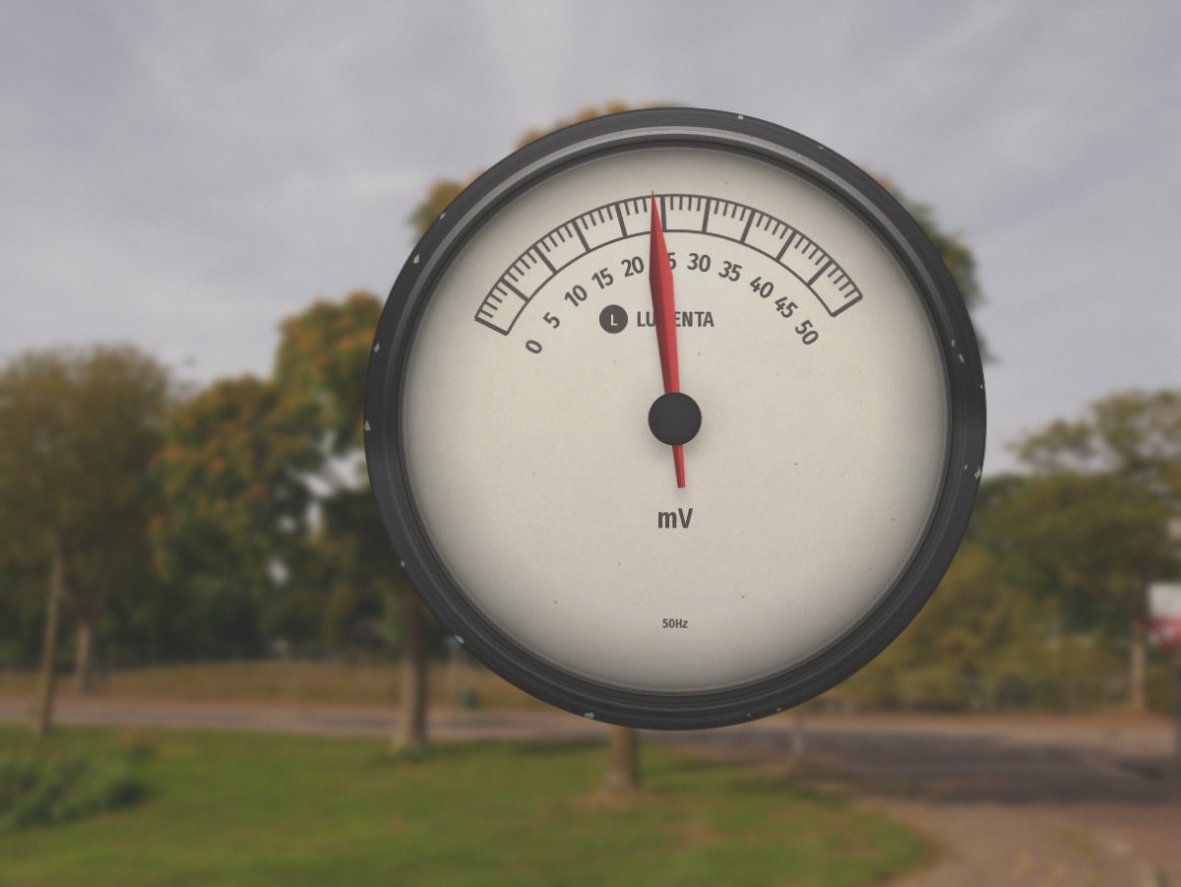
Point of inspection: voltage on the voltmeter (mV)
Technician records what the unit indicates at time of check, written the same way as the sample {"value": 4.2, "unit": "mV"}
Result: {"value": 24, "unit": "mV"}
